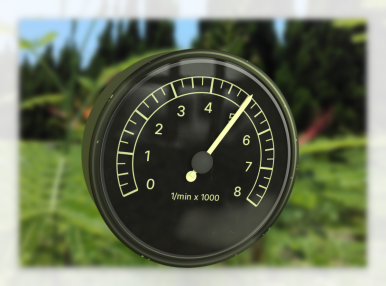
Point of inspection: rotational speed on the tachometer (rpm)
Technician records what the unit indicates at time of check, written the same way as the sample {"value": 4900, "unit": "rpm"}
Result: {"value": 5000, "unit": "rpm"}
